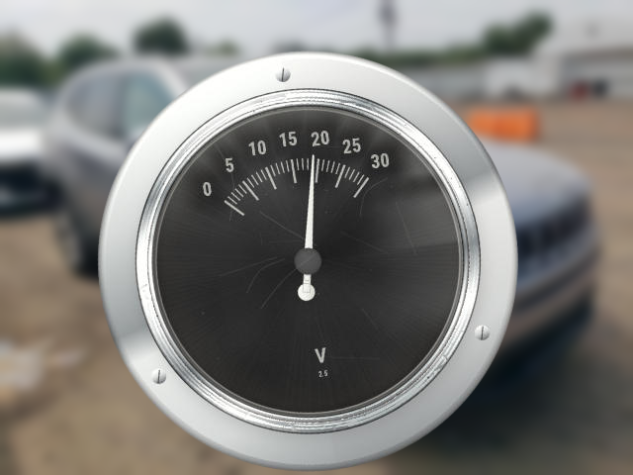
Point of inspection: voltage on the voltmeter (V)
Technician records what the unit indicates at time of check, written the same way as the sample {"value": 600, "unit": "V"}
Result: {"value": 19, "unit": "V"}
